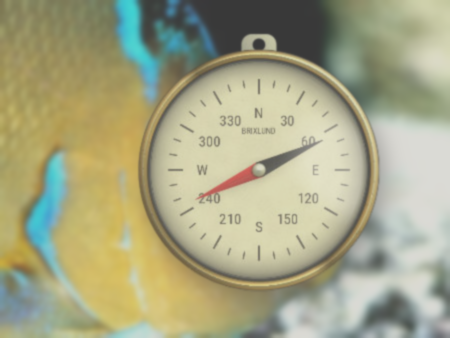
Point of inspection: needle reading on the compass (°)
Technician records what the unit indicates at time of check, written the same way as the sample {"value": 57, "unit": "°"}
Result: {"value": 245, "unit": "°"}
